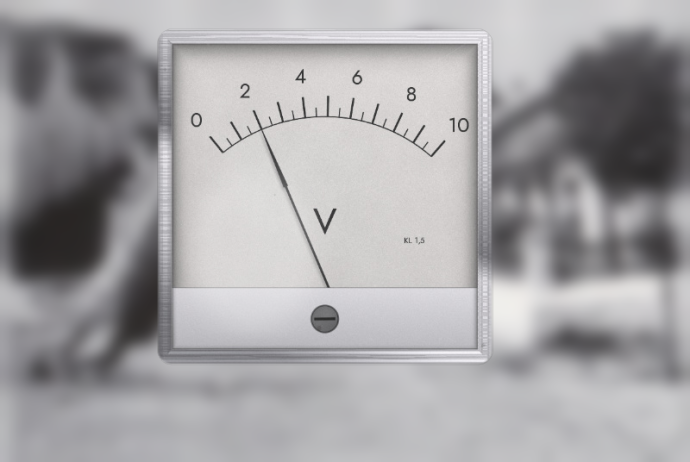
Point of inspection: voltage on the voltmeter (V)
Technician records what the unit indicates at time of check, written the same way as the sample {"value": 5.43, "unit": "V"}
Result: {"value": 2, "unit": "V"}
